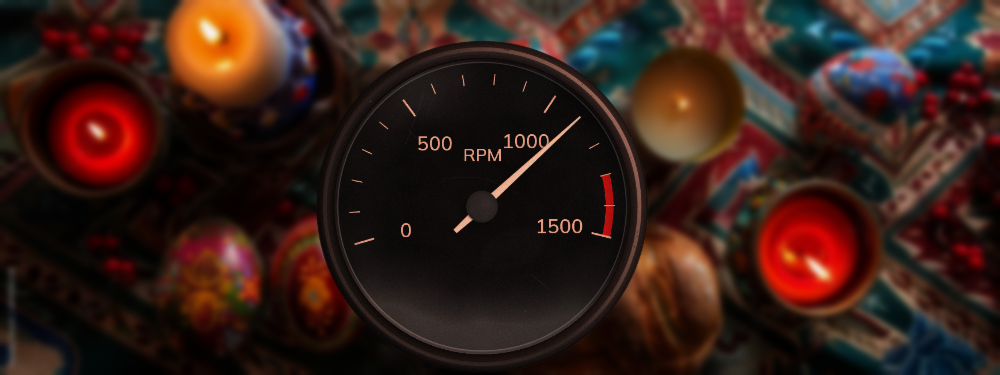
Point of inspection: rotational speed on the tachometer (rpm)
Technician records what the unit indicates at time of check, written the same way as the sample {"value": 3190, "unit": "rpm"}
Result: {"value": 1100, "unit": "rpm"}
